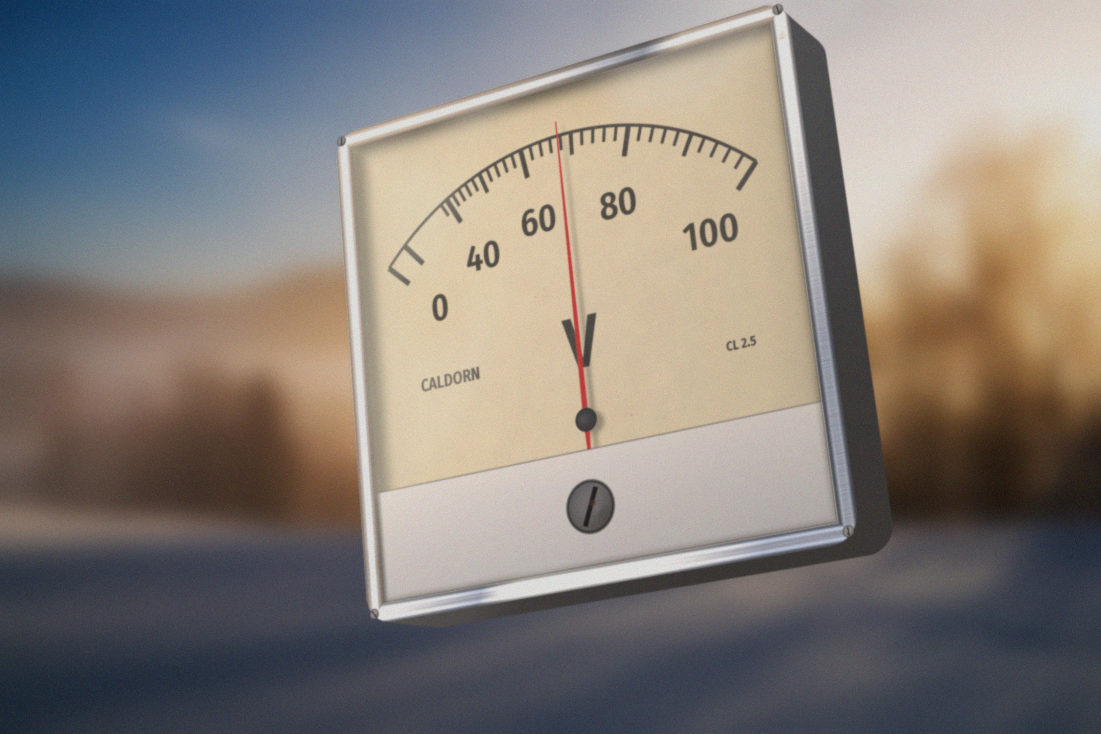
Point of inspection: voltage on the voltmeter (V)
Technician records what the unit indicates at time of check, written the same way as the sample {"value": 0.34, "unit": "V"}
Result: {"value": 68, "unit": "V"}
